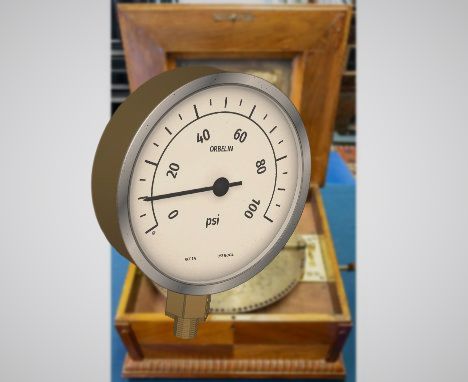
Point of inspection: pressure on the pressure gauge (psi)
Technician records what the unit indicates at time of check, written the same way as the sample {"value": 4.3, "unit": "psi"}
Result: {"value": 10, "unit": "psi"}
